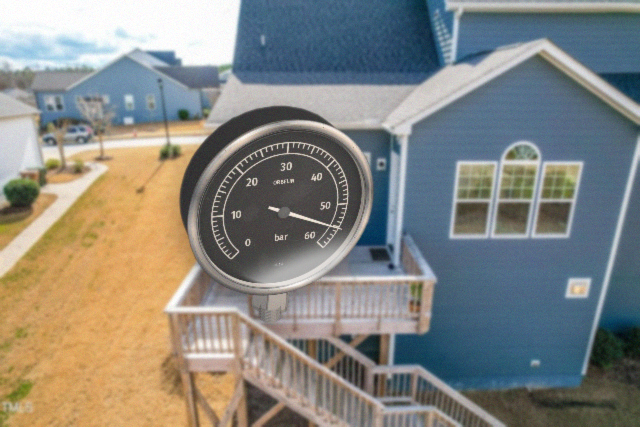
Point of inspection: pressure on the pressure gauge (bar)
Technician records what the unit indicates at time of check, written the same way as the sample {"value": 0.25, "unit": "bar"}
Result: {"value": 55, "unit": "bar"}
